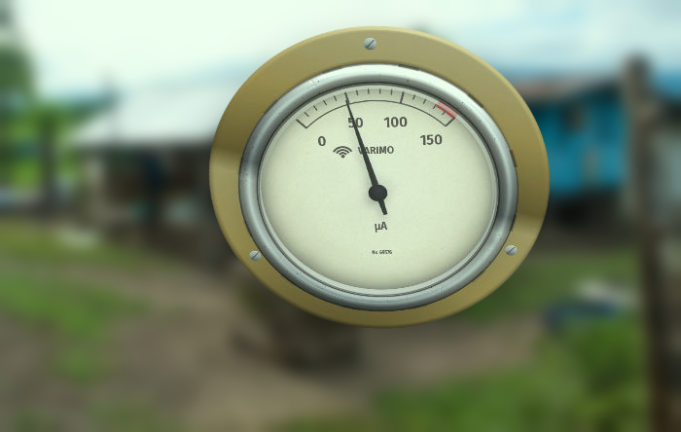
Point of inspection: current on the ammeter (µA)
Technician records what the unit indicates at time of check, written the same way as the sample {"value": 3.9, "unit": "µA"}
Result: {"value": 50, "unit": "µA"}
